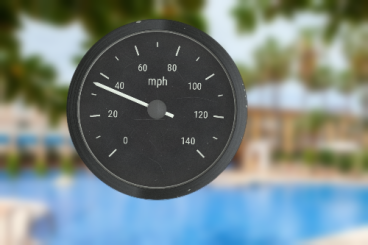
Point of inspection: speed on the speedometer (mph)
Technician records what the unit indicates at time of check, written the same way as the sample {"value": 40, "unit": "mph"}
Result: {"value": 35, "unit": "mph"}
